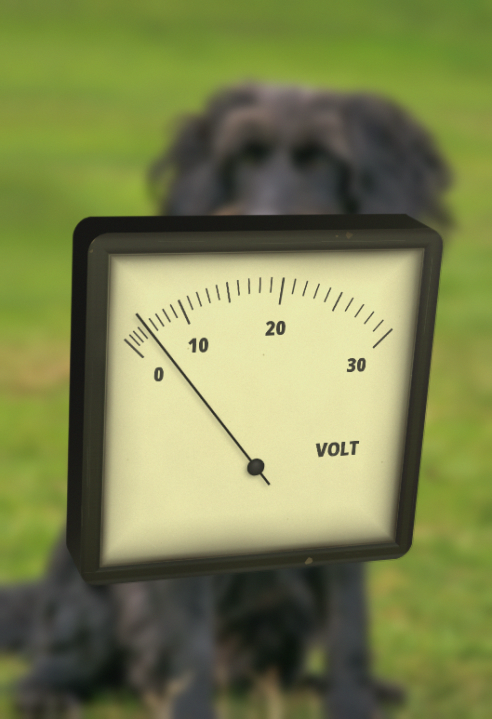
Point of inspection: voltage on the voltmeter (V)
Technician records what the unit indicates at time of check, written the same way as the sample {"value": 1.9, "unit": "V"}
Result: {"value": 5, "unit": "V"}
